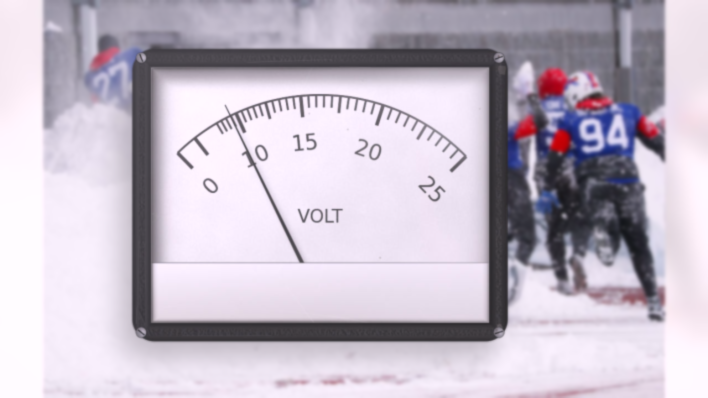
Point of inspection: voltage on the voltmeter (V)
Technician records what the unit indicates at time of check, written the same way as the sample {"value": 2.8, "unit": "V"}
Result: {"value": 9.5, "unit": "V"}
